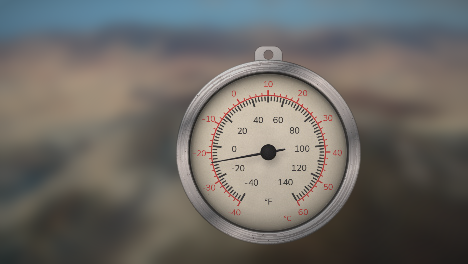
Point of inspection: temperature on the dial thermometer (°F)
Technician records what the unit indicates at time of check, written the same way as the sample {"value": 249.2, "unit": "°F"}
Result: {"value": -10, "unit": "°F"}
